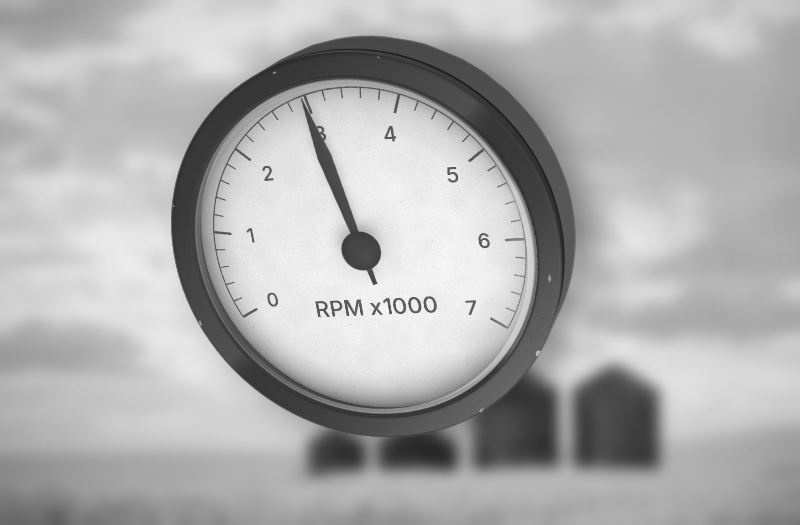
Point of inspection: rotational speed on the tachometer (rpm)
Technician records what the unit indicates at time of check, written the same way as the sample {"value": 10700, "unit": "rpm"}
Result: {"value": 3000, "unit": "rpm"}
